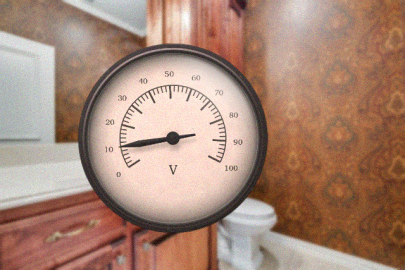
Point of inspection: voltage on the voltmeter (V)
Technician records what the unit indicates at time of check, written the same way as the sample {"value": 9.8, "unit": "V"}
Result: {"value": 10, "unit": "V"}
